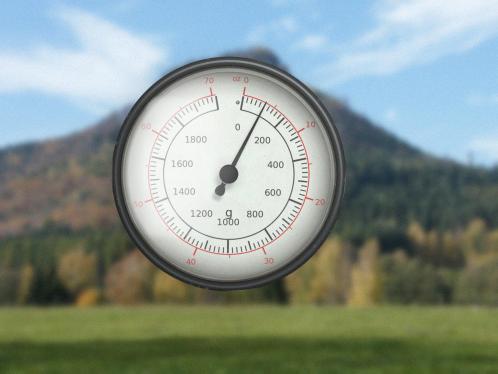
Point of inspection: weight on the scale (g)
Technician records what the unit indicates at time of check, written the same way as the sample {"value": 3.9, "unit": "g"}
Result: {"value": 100, "unit": "g"}
